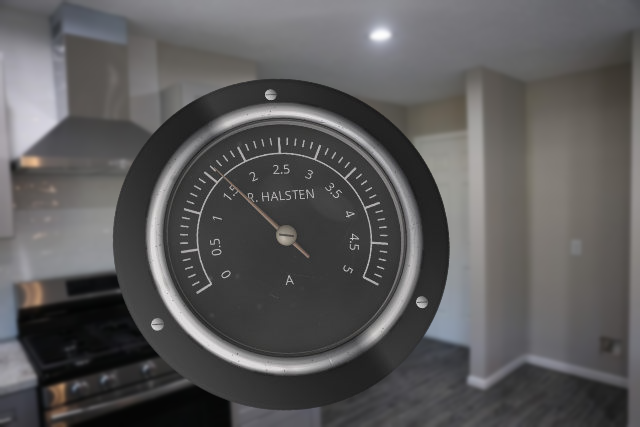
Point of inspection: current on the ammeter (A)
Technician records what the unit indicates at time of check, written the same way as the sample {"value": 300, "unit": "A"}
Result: {"value": 1.6, "unit": "A"}
